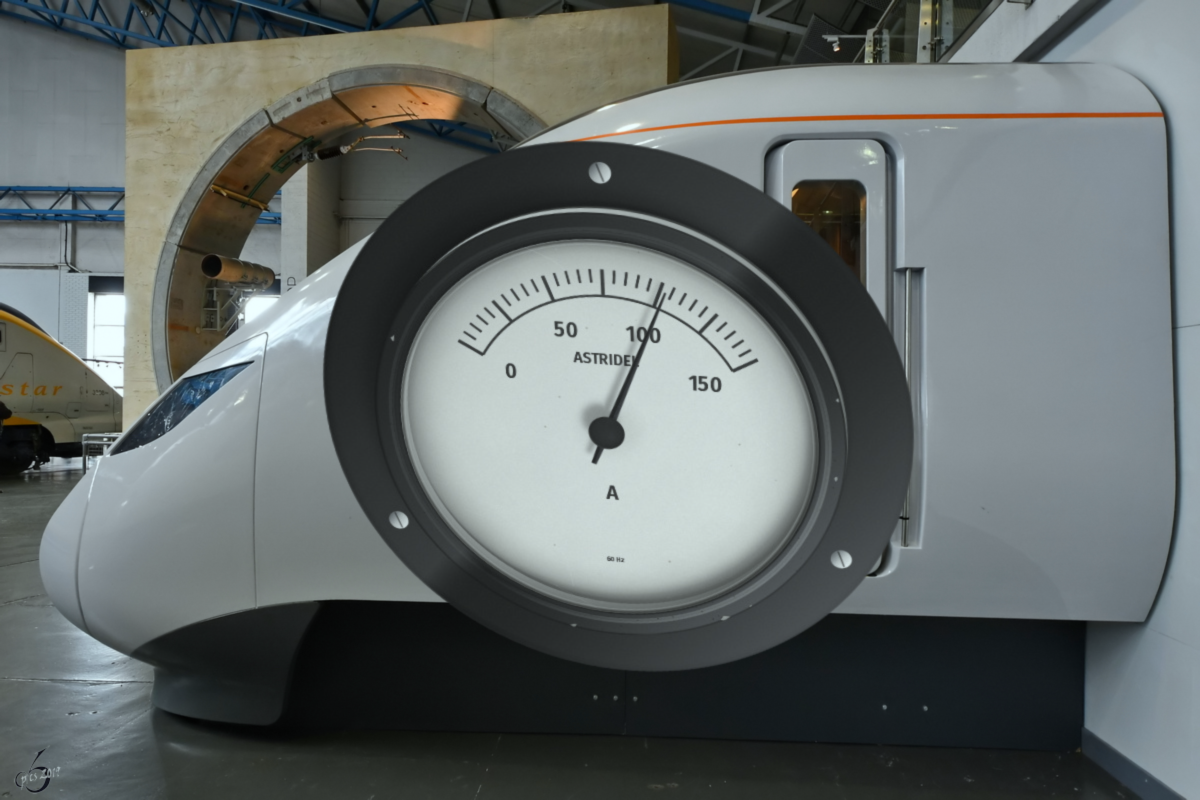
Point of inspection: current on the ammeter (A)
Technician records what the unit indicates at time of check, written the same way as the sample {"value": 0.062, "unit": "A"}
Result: {"value": 102.5, "unit": "A"}
